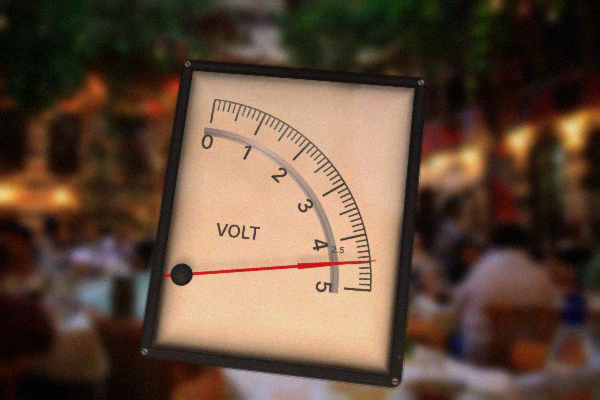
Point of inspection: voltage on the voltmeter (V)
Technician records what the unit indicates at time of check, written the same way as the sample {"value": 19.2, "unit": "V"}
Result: {"value": 4.5, "unit": "V"}
